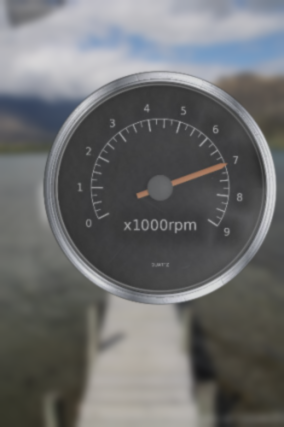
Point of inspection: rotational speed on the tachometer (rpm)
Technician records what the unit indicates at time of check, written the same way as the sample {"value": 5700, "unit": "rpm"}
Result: {"value": 7000, "unit": "rpm"}
